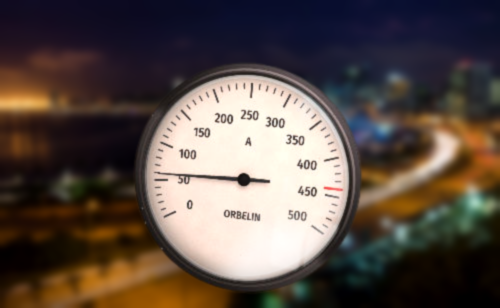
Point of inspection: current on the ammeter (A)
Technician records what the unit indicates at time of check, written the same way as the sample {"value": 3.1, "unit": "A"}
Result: {"value": 60, "unit": "A"}
